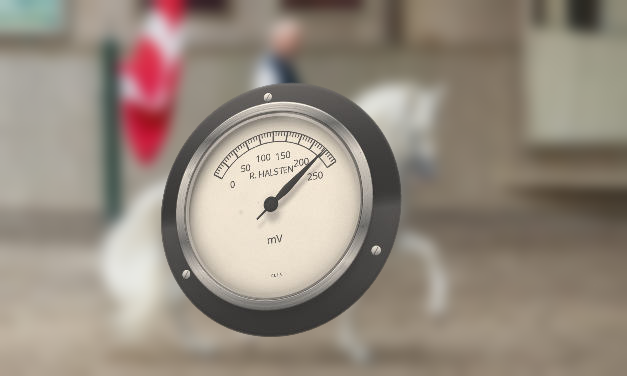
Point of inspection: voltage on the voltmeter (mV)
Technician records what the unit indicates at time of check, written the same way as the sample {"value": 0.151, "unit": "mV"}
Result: {"value": 225, "unit": "mV"}
